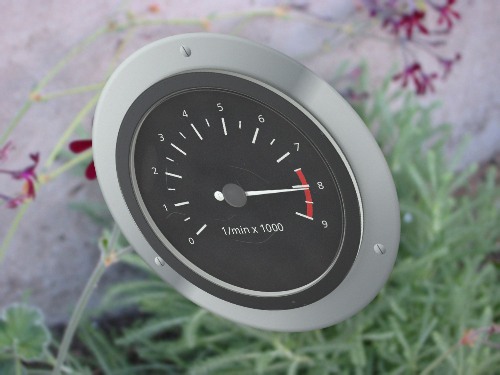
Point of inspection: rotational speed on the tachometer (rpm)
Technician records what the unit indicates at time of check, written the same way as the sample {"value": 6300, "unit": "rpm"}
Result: {"value": 8000, "unit": "rpm"}
